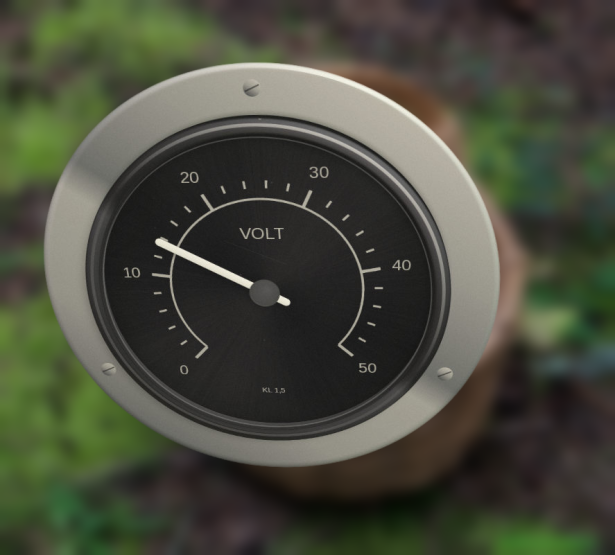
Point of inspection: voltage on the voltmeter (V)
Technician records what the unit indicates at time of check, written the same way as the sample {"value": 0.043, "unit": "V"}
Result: {"value": 14, "unit": "V"}
